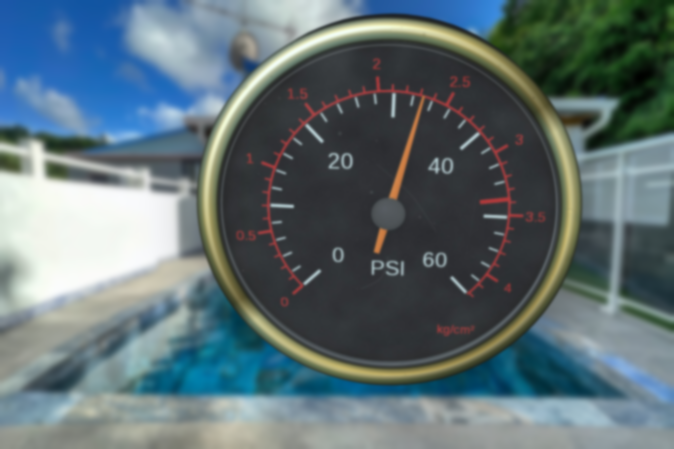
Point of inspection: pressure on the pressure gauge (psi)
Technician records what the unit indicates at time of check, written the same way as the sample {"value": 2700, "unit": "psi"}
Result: {"value": 33, "unit": "psi"}
